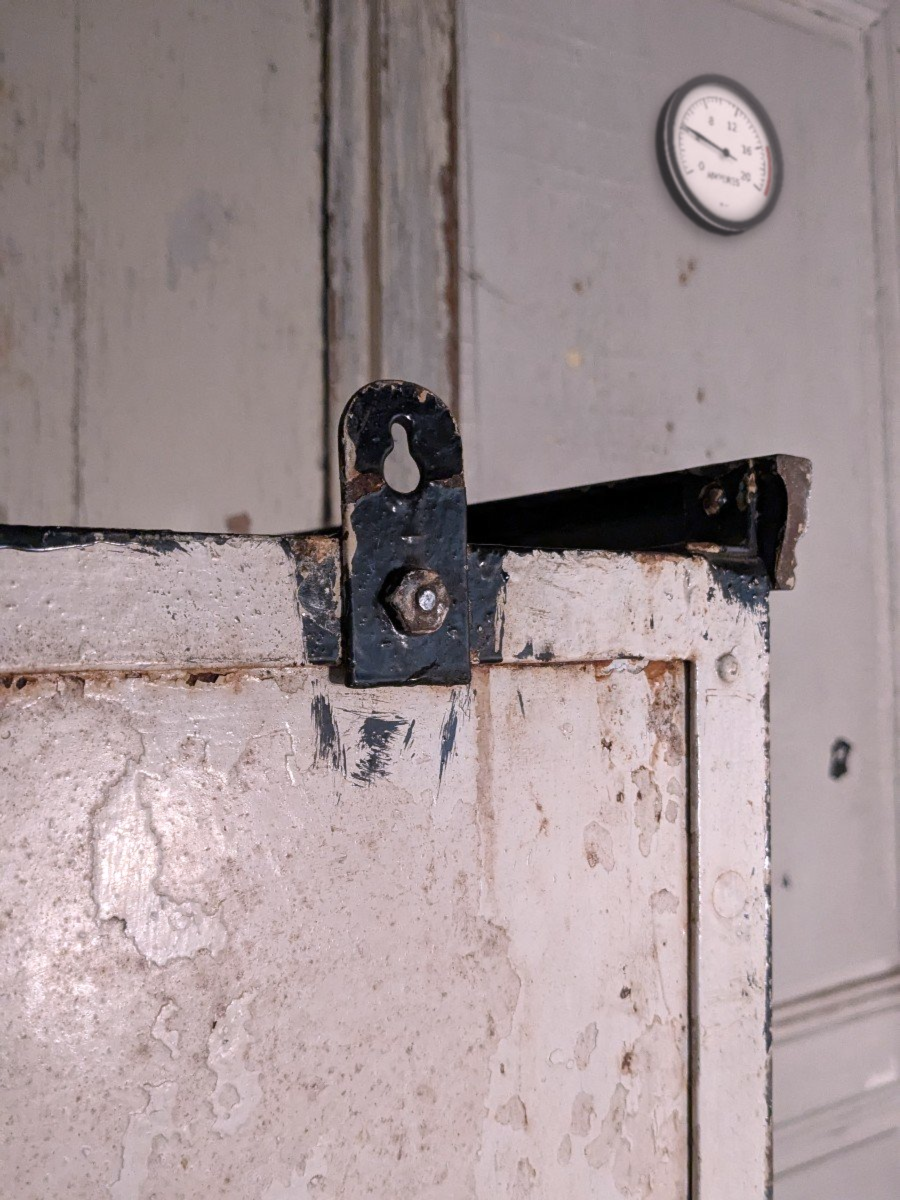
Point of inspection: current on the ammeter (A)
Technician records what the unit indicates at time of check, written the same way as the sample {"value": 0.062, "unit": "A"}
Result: {"value": 4, "unit": "A"}
